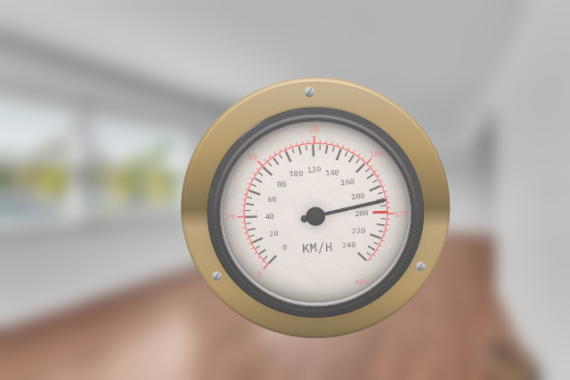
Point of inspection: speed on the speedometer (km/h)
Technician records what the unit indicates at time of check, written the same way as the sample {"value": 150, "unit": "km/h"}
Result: {"value": 190, "unit": "km/h"}
